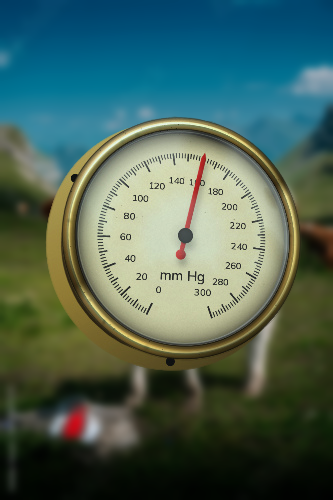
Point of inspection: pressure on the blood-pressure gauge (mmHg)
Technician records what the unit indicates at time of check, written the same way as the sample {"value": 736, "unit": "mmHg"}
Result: {"value": 160, "unit": "mmHg"}
